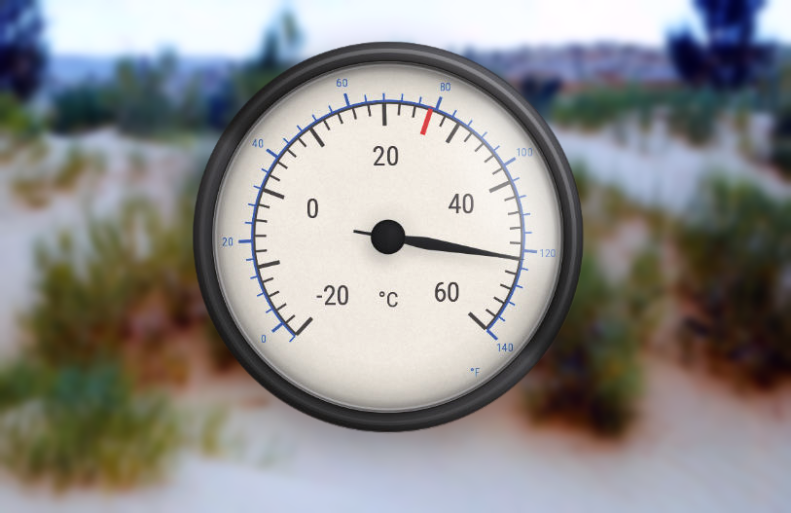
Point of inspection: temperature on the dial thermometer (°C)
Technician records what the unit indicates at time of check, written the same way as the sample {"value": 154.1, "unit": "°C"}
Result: {"value": 50, "unit": "°C"}
